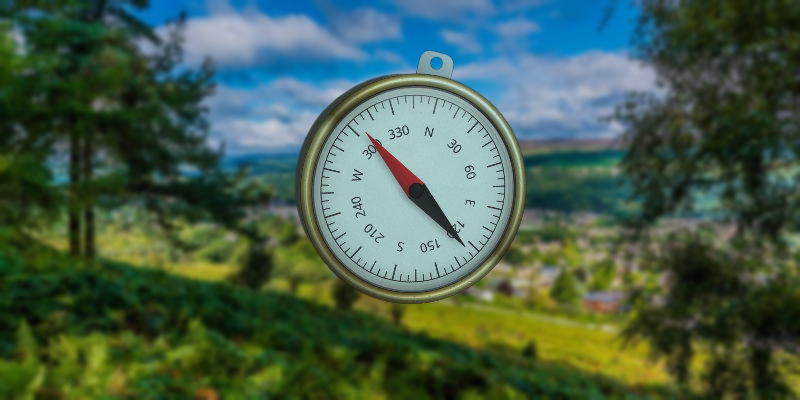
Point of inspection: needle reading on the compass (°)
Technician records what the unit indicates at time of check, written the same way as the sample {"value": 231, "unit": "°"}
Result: {"value": 305, "unit": "°"}
